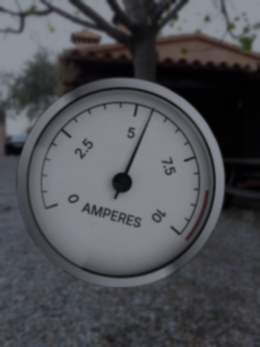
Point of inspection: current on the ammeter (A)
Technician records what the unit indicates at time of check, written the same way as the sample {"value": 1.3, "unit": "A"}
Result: {"value": 5.5, "unit": "A"}
